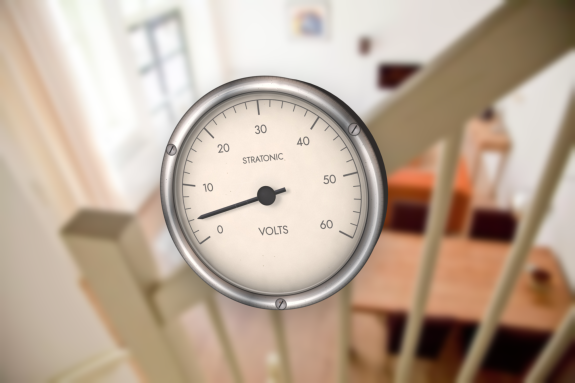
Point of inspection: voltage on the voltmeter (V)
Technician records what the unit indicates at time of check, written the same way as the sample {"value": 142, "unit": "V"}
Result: {"value": 4, "unit": "V"}
